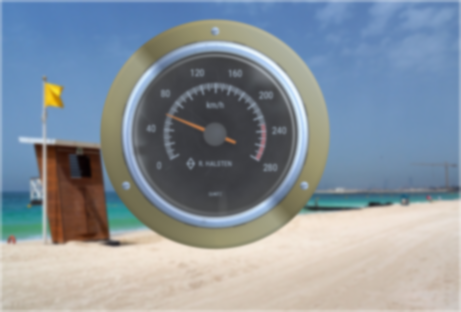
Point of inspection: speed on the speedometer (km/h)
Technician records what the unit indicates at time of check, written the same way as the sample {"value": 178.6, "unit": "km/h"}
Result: {"value": 60, "unit": "km/h"}
